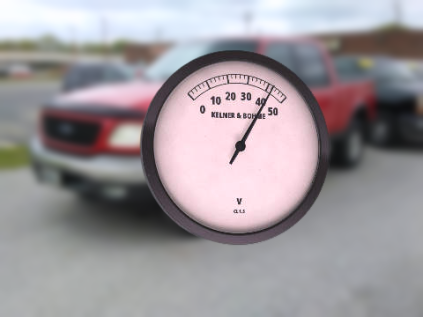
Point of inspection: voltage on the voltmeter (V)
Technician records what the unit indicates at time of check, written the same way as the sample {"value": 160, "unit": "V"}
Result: {"value": 42, "unit": "V"}
